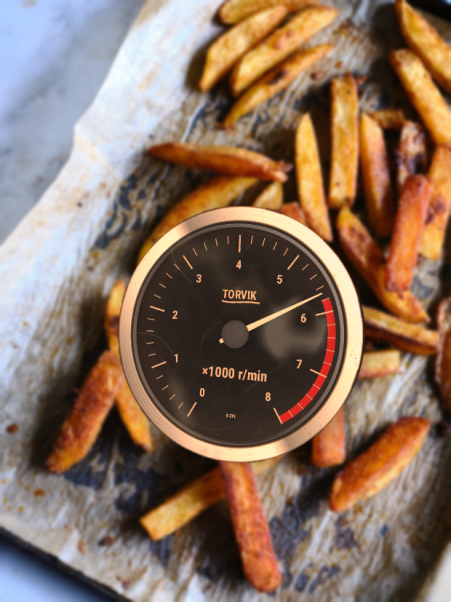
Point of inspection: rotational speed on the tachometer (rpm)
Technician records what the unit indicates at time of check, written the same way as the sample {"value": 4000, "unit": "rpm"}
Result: {"value": 5700, "unit": "rpm"}
